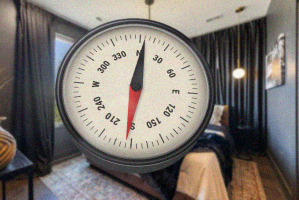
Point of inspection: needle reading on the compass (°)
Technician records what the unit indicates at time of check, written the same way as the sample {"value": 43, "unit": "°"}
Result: {"value": 185, "unit": "°"}
